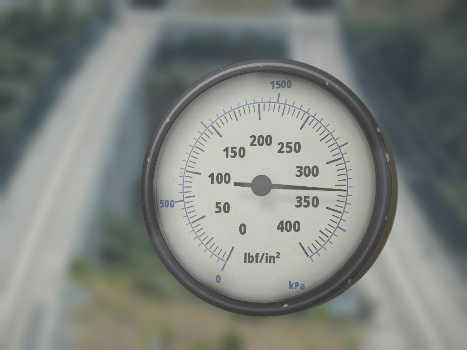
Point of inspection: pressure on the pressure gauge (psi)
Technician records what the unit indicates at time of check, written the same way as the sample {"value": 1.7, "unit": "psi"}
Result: {"value": 330, "unit": "psi"}
